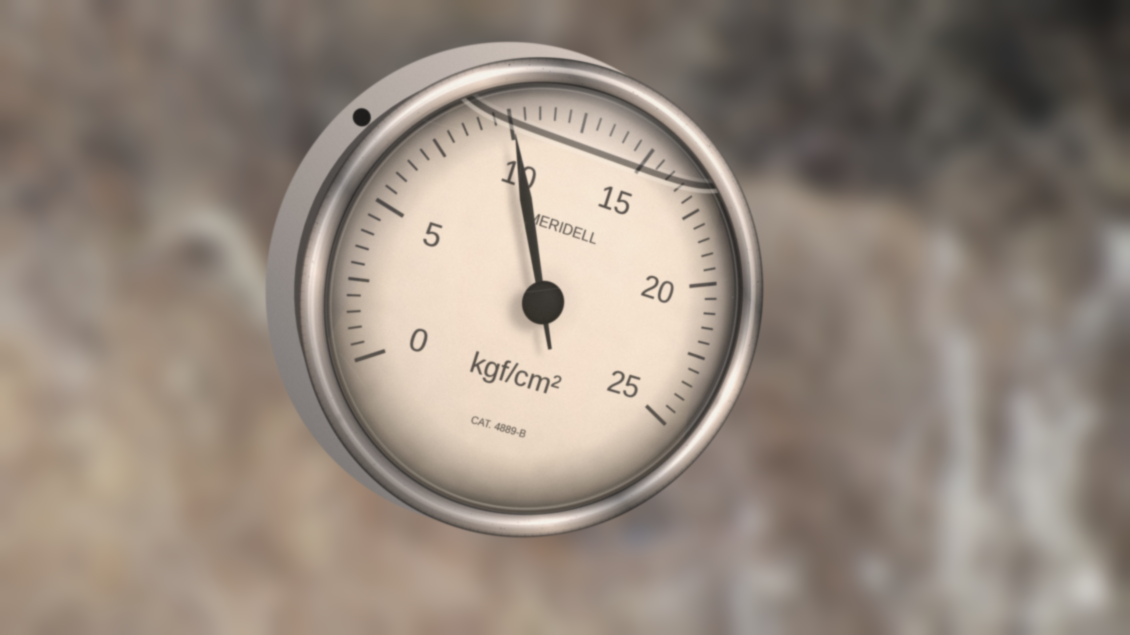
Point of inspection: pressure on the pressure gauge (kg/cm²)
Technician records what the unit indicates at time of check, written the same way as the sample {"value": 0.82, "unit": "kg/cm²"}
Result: {"value": 10, "unit": "kg/cm²"}
